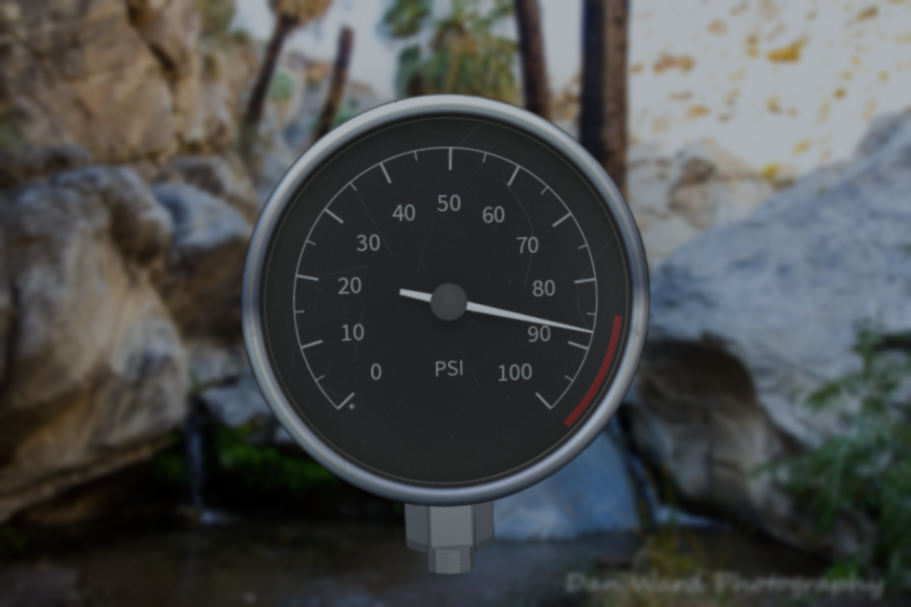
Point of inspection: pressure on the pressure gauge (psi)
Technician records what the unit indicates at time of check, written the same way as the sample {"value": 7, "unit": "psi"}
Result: {"value": 87.5, "unit": "psi"}
